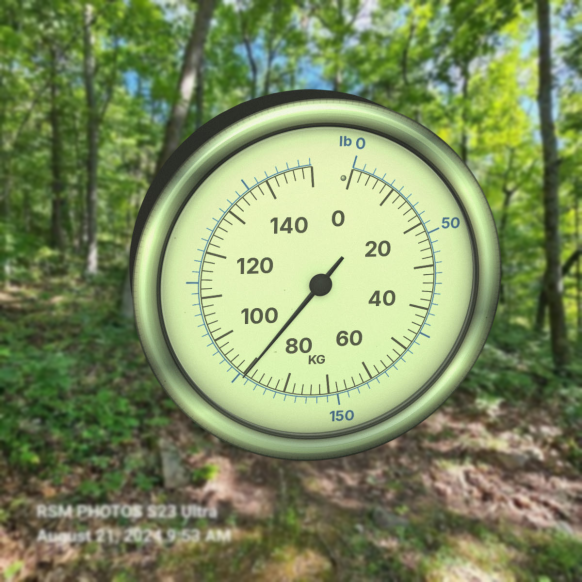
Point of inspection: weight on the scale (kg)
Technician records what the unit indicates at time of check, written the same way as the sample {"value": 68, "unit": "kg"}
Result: {"value": 90, "unit": "kg"}
